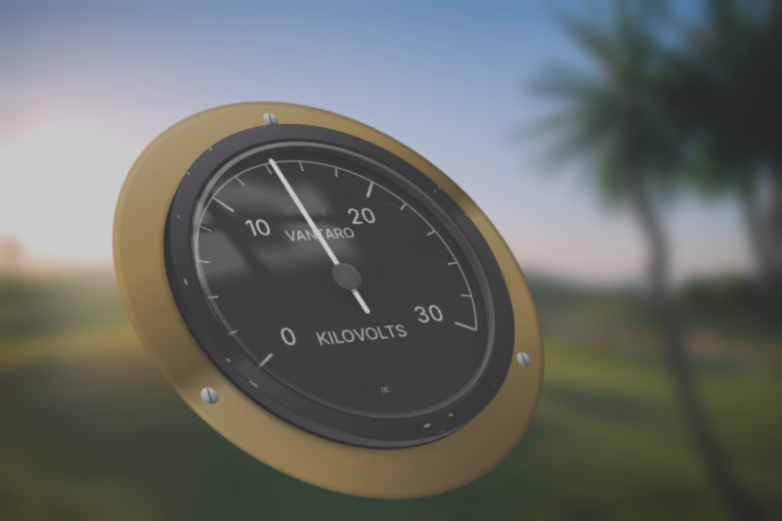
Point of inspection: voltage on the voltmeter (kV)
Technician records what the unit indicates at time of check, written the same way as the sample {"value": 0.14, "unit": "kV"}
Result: {"value": 14, "unit": "kV"}
